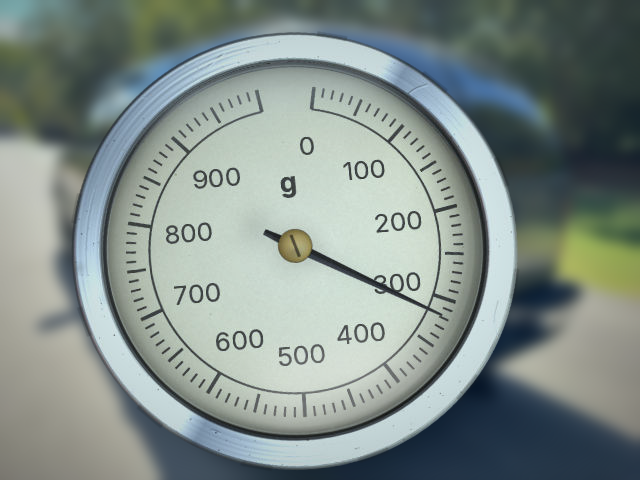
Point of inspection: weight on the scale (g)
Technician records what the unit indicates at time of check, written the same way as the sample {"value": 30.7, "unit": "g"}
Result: {"value": 320, "unit": "g"}
